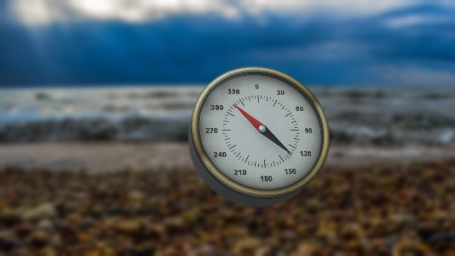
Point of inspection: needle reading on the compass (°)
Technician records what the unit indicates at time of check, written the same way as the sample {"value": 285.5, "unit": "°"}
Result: {"value": 315, "unit": "°"}
